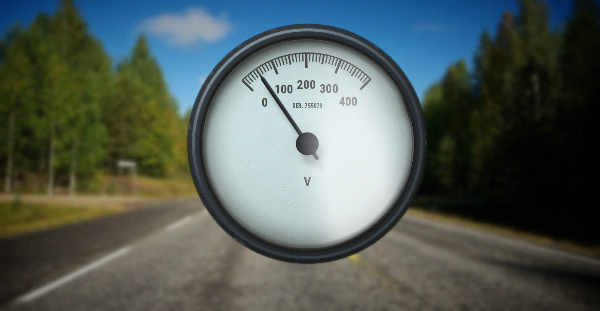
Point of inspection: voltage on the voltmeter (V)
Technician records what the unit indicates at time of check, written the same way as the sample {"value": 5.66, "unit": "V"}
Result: {"value": 50, "unit": "V"}
